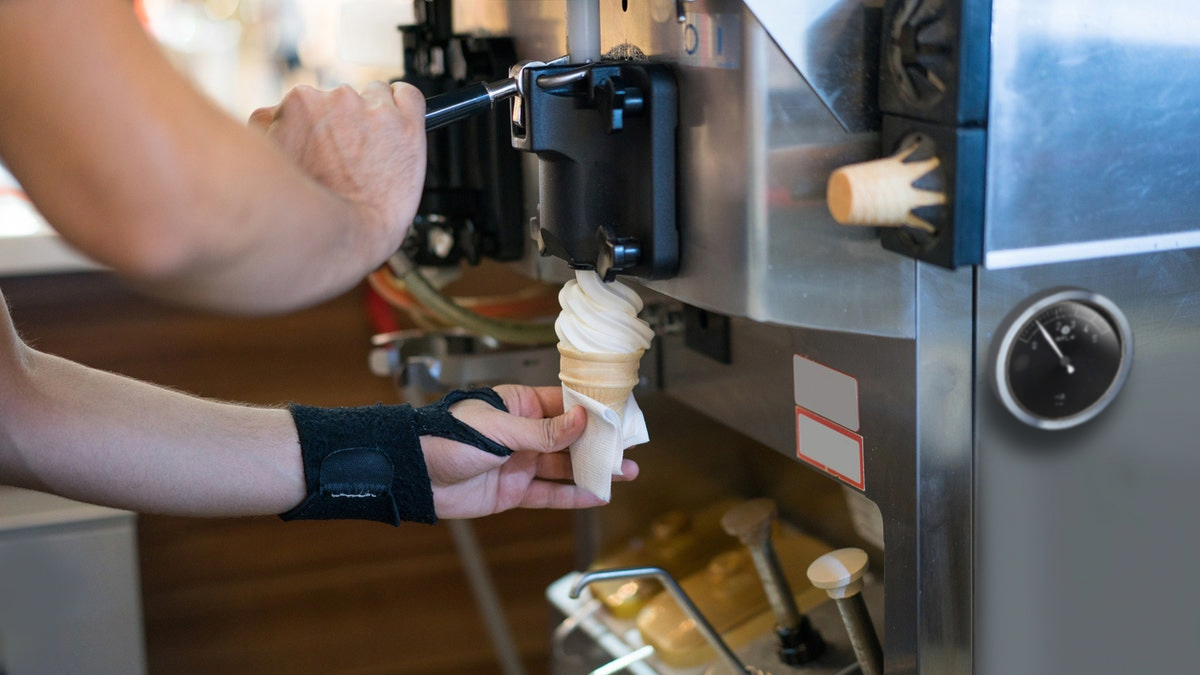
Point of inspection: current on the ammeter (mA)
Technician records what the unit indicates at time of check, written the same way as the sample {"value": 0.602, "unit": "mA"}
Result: {"value": 1, "unit": "mA"}
